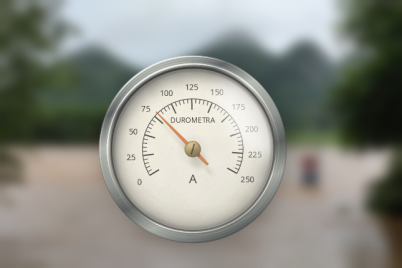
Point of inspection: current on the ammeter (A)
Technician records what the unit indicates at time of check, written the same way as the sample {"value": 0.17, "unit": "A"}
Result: {"value": 80, "unit": "A"}
